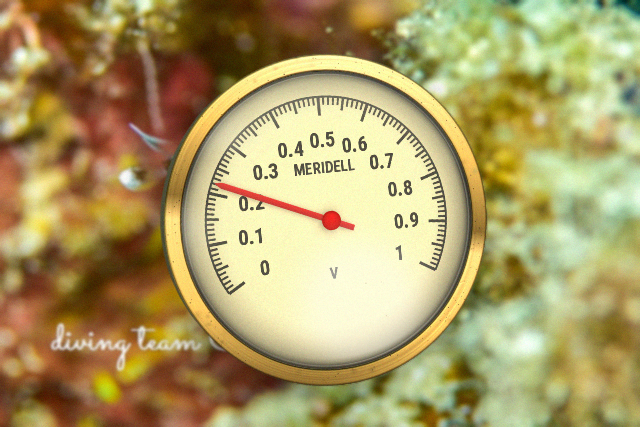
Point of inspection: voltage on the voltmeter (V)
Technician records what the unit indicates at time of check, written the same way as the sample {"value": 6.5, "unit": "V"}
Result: {"value": 0.22, "unit": "V"}
